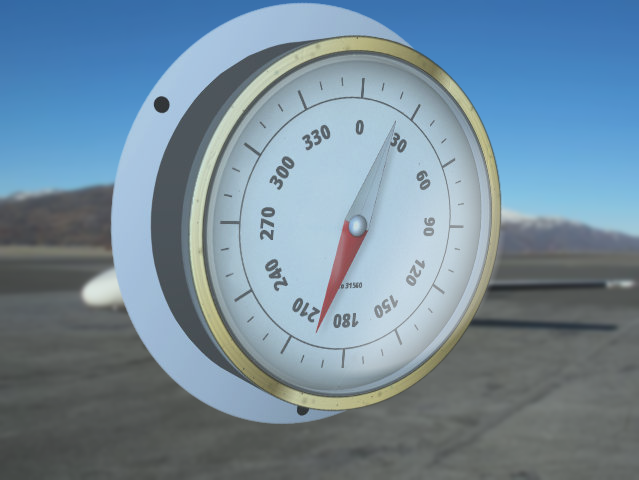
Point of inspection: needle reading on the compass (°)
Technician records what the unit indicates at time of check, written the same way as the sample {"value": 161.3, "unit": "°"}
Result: {"value": 200, "unit": "°"}
